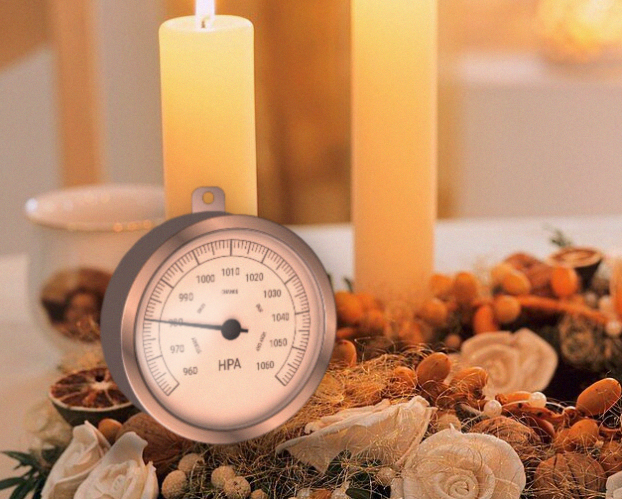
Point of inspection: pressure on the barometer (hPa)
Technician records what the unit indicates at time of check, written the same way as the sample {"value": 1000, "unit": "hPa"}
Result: {"value": 980, "unit": "hPa"}
